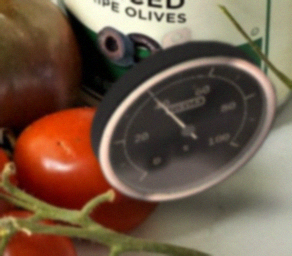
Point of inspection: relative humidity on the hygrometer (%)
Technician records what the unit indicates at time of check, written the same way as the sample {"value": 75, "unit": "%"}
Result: {"value": 40, "unit": "%"}
